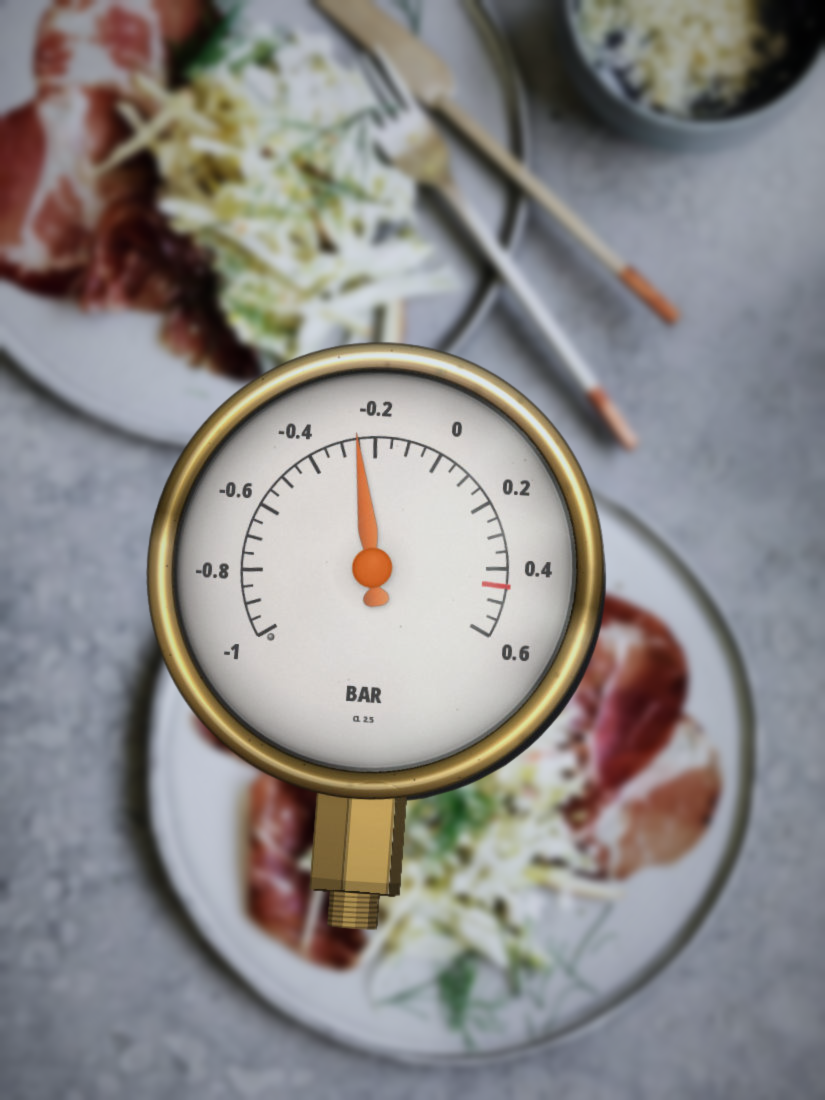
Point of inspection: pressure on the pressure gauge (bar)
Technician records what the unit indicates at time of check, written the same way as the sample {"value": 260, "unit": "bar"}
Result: {"value": -0.25, "unit": "bar"}
